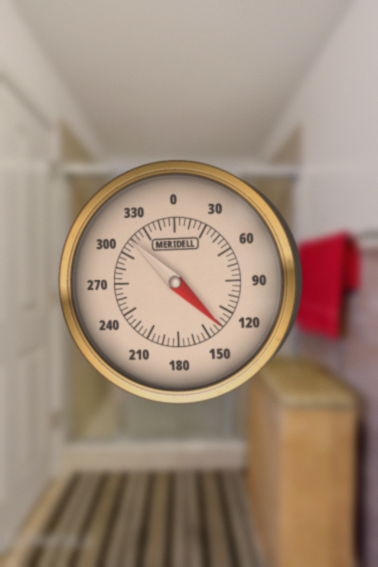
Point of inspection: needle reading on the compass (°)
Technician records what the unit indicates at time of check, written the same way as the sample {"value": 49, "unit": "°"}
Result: {"value": 135, "unit": "°"}
